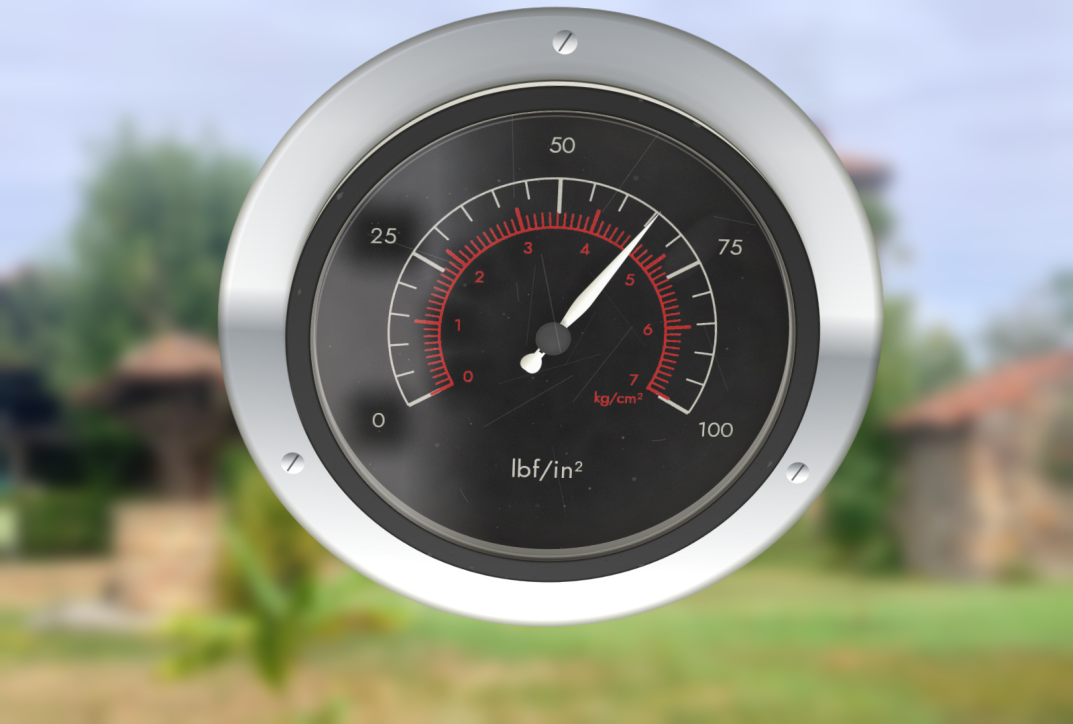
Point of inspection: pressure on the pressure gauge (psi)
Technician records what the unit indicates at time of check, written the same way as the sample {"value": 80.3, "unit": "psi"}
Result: {"value": 65, "unit": "psi"}
